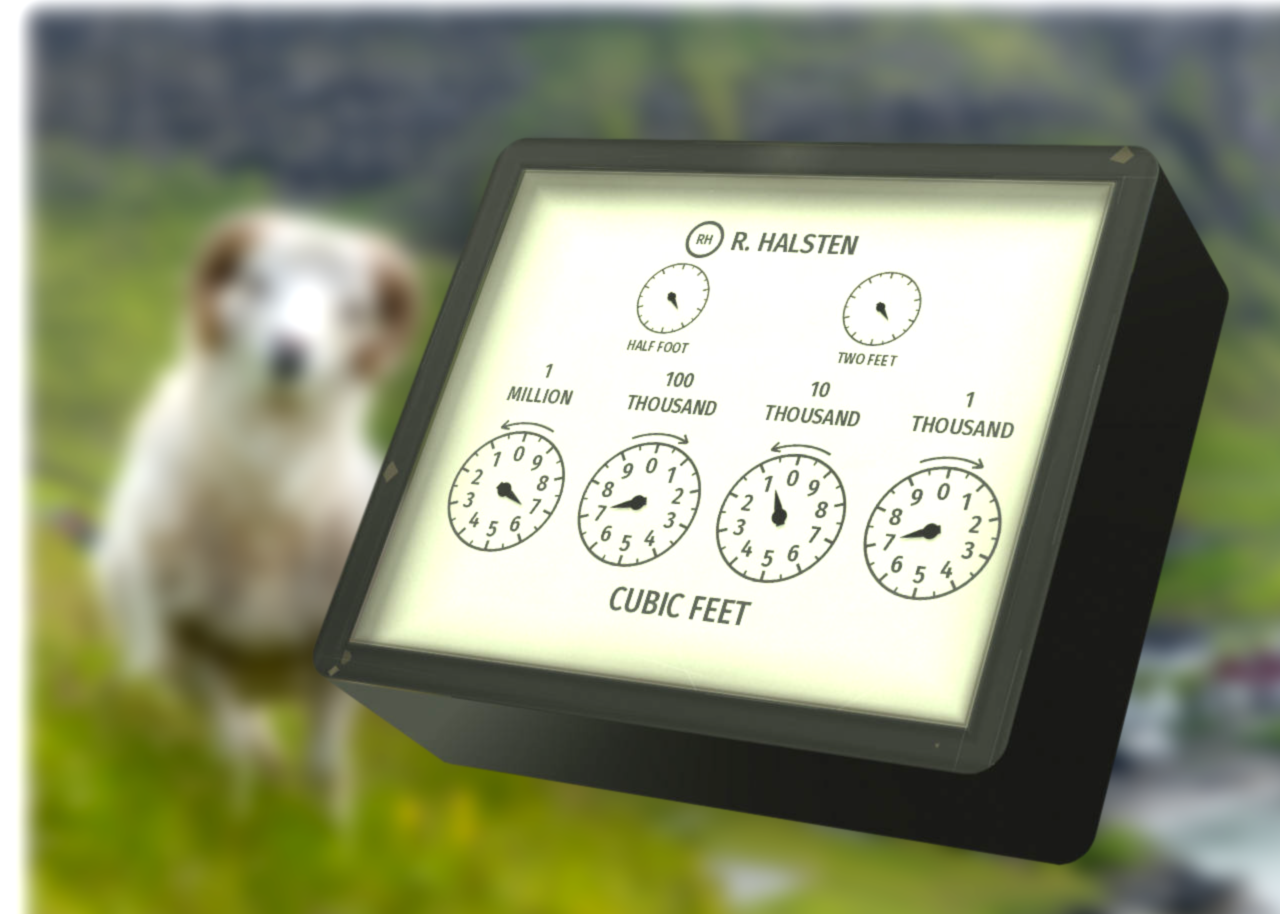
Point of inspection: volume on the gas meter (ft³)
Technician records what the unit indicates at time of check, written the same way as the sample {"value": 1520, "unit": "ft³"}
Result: {"value": 670700, "unit": "ft³"}
